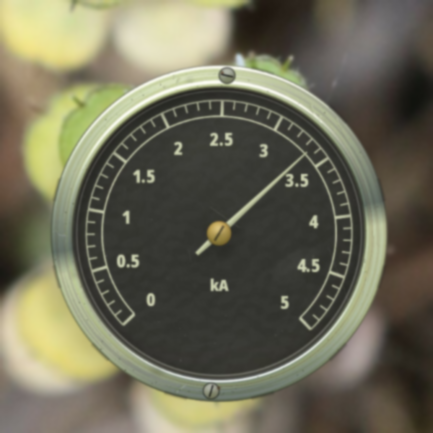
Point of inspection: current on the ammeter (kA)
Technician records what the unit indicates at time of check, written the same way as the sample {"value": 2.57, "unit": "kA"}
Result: {"value": 3.35, "unit": "kA"}
